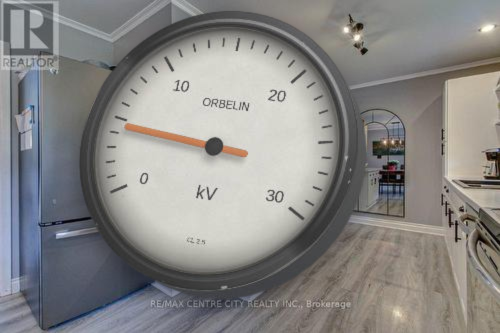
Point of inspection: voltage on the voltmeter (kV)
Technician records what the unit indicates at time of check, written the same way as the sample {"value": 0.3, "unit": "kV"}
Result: {"value": 4.5, "unit": "kV"}
